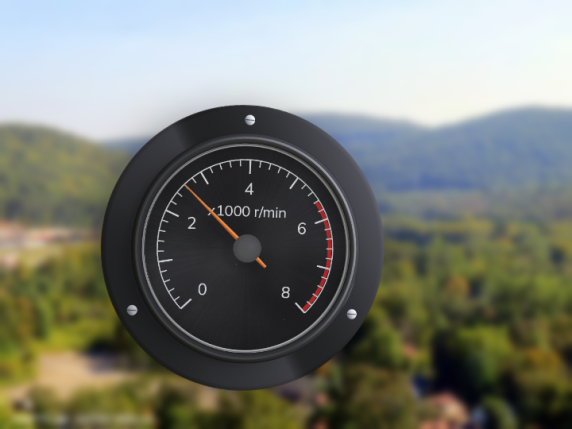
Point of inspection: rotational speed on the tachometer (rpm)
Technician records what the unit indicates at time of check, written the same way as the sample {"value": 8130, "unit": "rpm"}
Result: {"value": 2600, "unit": "rpm"}
